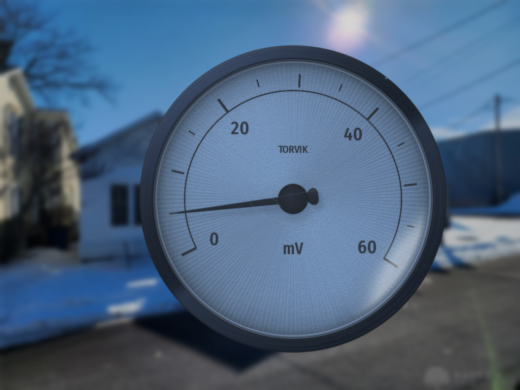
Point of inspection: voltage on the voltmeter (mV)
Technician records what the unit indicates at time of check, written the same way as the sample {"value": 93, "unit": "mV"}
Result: {"value": 5, "unit": "mV"}
